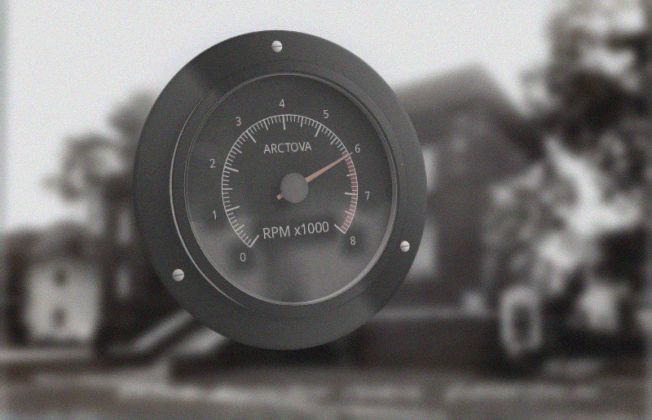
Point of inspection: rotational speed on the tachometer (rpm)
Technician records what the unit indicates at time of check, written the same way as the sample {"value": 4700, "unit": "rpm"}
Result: {"value": 6000, "unit": "rpm"}
